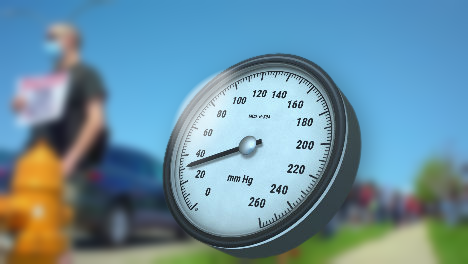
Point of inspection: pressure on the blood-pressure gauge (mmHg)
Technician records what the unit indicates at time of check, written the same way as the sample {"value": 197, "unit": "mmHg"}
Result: {"value": 30, "unit": "mmHg"}
